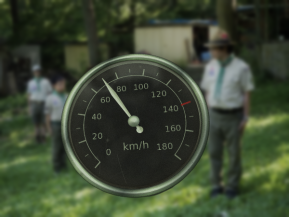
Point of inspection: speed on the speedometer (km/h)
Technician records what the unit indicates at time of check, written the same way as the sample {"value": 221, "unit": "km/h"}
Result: {"value": 70, "unit": "km/h"}
